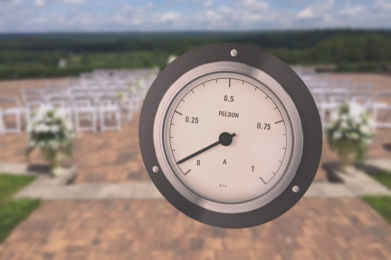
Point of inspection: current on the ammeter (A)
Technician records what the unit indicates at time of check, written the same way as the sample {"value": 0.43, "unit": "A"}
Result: {"value": 0.05, "unit": "A"}
